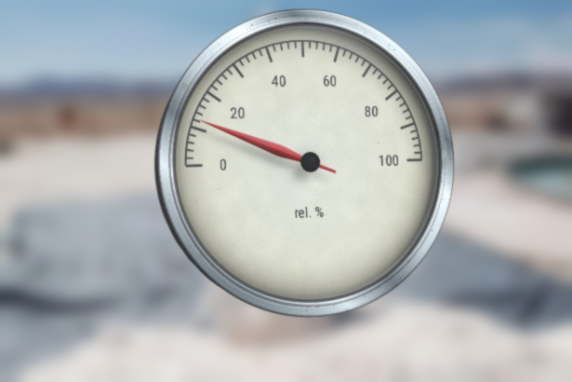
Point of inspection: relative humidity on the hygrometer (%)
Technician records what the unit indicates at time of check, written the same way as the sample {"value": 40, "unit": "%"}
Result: {"value": 12, "unit": "%"}
